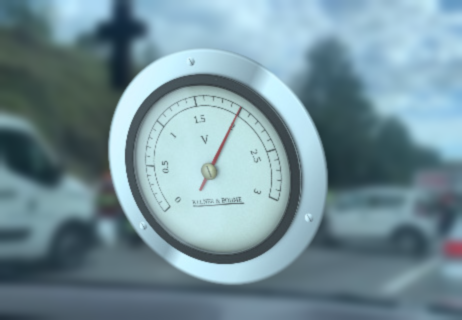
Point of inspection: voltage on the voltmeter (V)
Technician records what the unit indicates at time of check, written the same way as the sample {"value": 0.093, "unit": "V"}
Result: {"value": 2, "unit": "V"}
